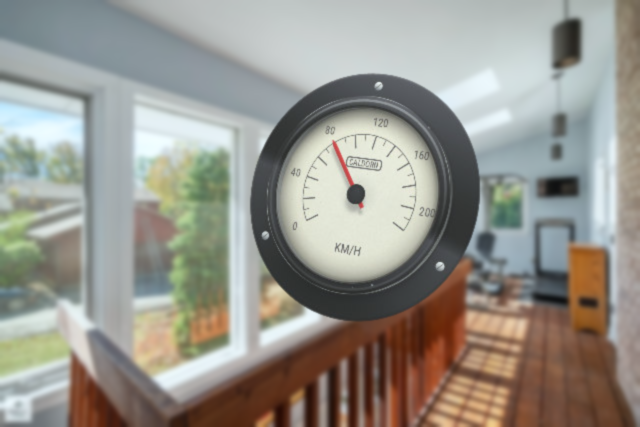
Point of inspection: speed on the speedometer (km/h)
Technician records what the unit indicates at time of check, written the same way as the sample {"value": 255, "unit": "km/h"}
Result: {"value": 80, "unit": "km/h"}
